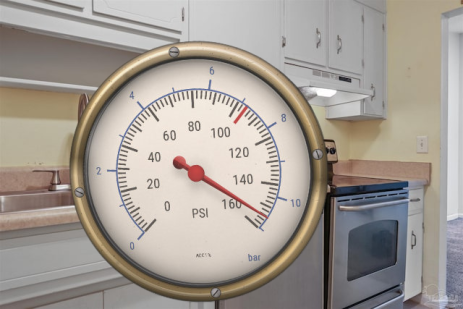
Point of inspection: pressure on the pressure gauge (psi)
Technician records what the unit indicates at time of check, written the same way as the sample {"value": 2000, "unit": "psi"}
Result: {"value": 154, "unit": "psi"}
